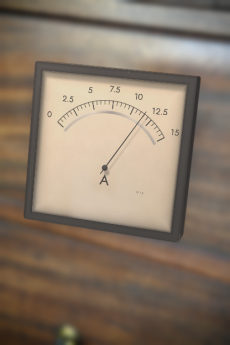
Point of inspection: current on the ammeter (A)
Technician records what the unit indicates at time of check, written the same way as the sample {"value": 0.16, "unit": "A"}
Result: {"value": 11.5, "unit": "A"}
